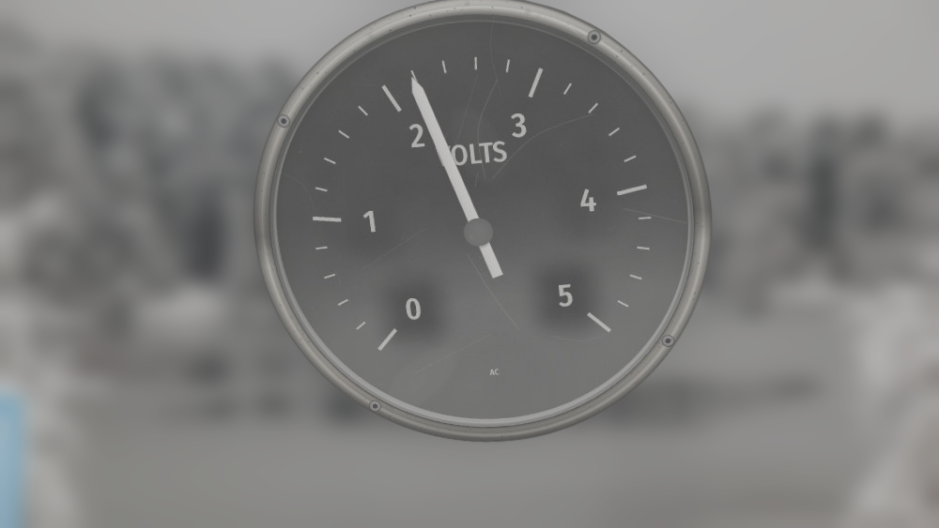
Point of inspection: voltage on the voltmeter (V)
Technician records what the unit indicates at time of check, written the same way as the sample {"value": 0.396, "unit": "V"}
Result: {"value": 2.2, "unit": "V"}
